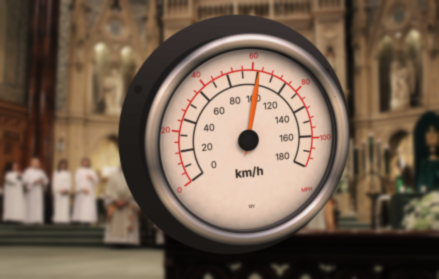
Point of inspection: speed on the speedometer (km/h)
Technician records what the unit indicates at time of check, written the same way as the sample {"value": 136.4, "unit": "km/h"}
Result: {"value": 100, "unit": "km/h"}
